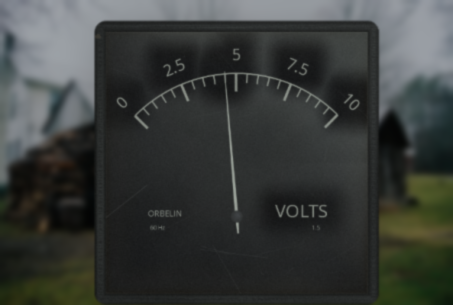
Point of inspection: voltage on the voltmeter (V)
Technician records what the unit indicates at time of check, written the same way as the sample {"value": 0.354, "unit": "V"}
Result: {"value": 4.5, "unit": "V"}
